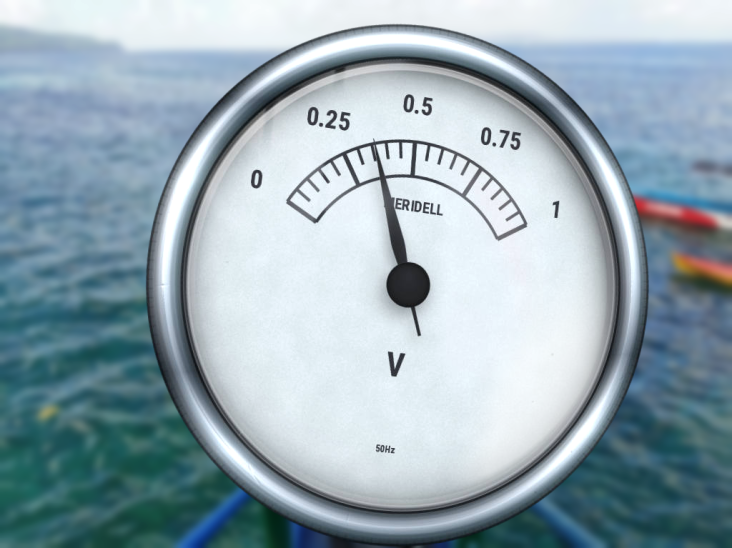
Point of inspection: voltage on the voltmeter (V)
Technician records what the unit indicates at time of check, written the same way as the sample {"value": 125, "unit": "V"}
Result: {"value": 0.35, "unit": "V"}
